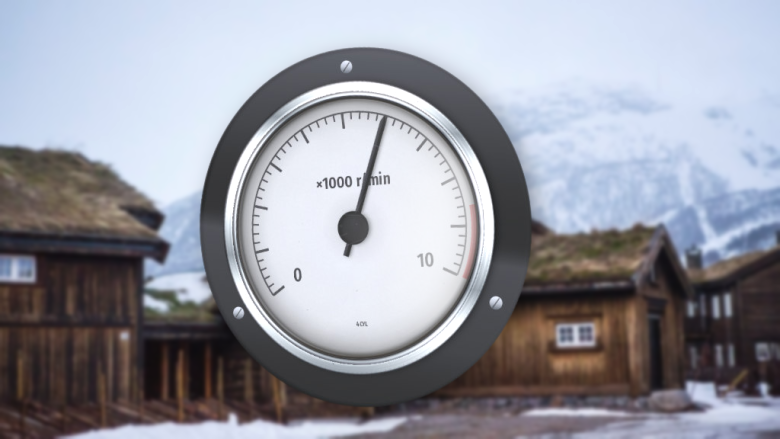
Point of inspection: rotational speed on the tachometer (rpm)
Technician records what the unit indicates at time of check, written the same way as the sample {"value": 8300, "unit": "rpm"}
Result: {"value": 6000, "unit": "rpm"}
